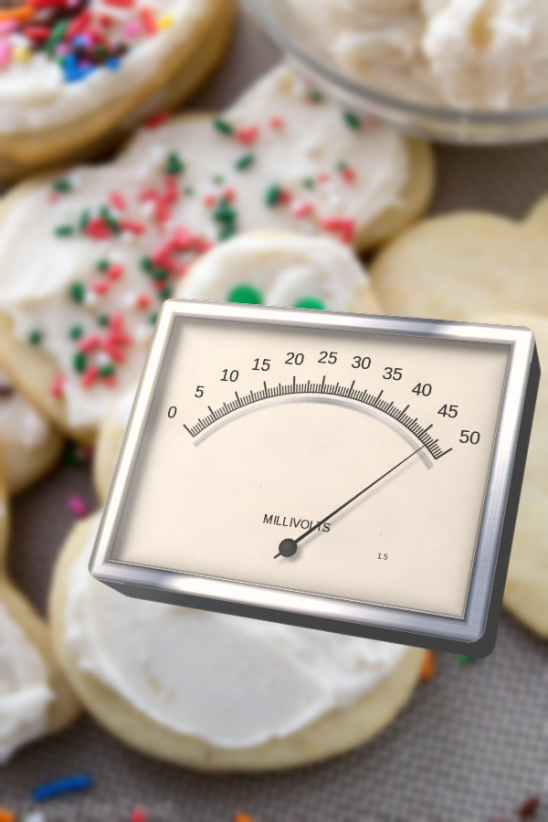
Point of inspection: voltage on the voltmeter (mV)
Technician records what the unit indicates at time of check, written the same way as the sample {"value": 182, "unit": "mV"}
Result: {"value": 47.5, "unit": "mV"}
